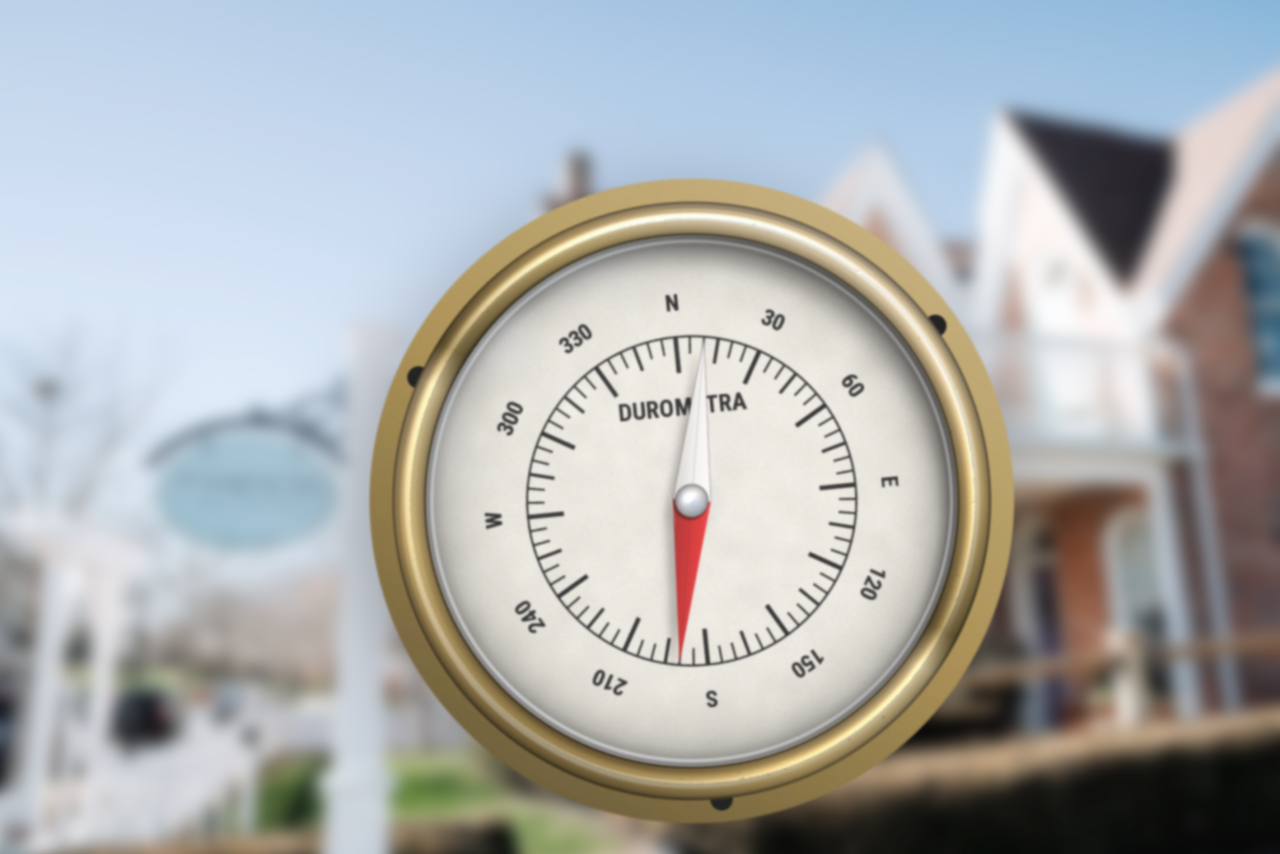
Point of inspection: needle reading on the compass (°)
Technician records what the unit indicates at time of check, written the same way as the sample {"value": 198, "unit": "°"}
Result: {"value": 190, "unit": "°"}
